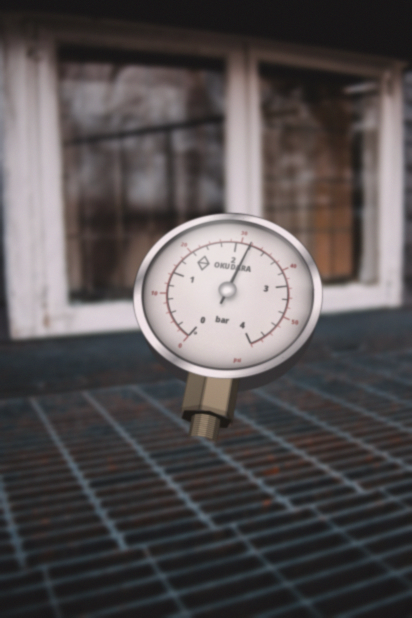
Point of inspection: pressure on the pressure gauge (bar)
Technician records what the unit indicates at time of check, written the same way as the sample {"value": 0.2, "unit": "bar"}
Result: {"value": 2.2, "unit": "bar"}
